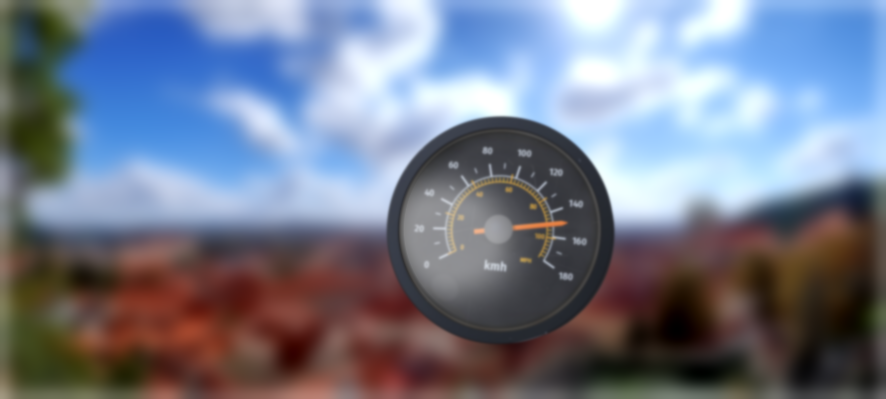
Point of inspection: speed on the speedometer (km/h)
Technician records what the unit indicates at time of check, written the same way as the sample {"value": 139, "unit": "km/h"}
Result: {"value": 150, "unit": "km/h"}
